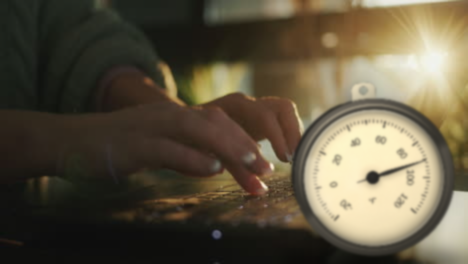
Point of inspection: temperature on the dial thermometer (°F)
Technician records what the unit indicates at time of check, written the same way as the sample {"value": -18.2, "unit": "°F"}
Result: {"value": 90, "unit": "°F"}
